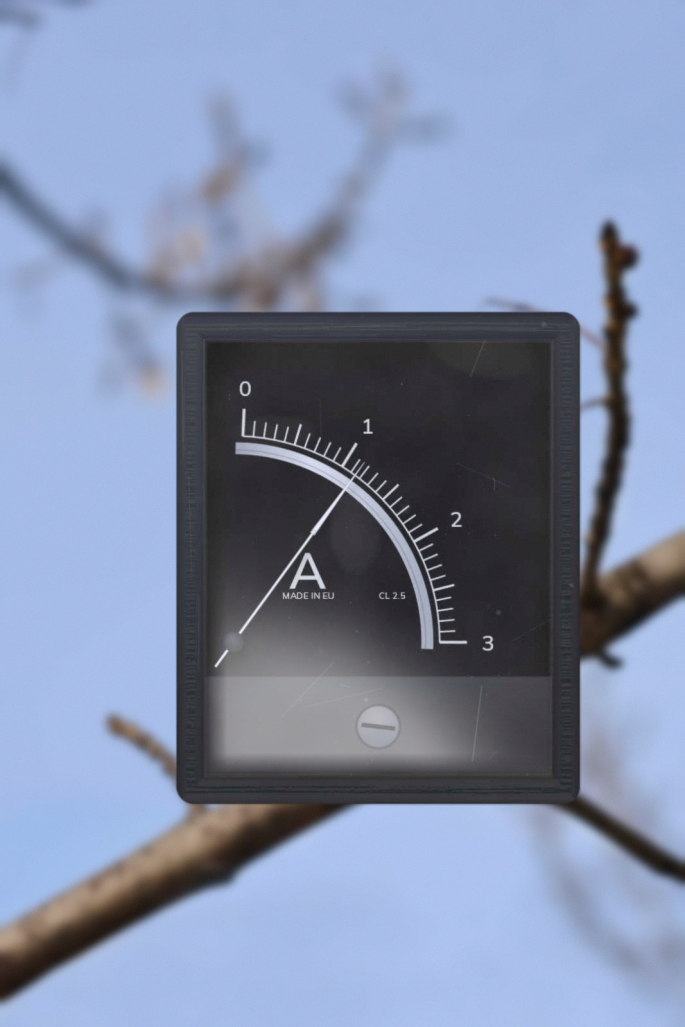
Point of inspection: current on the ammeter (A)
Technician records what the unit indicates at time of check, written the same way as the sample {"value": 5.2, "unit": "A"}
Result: {"value": 1.15, "unit": "A"}
